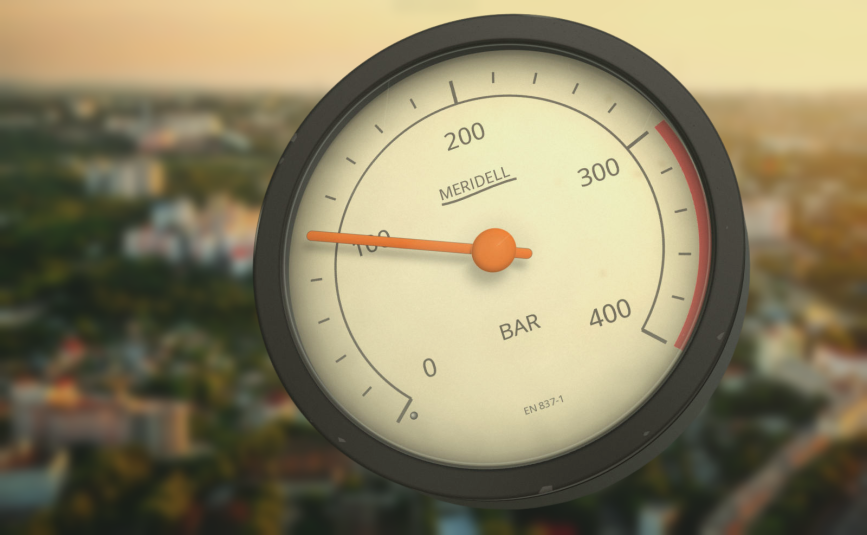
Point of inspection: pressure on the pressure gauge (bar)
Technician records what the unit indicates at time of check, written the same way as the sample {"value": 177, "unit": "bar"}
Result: {"value": 100, "unit": "bar"}
